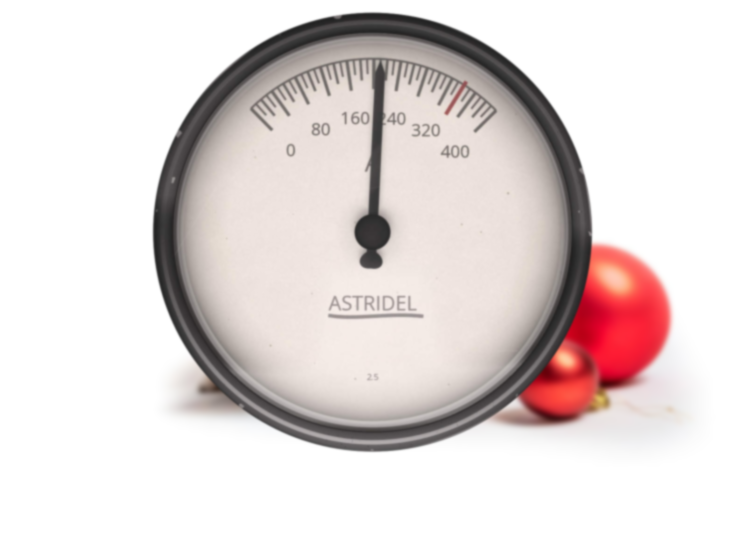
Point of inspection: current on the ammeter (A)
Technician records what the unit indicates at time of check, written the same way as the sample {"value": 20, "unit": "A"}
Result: {"value": 210, "unit": "A"}
